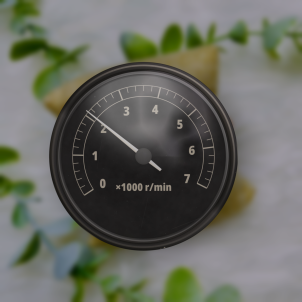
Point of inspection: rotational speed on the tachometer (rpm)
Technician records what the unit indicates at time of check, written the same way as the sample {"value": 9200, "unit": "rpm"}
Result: {"value": 2100, "unit": "rpm"}
